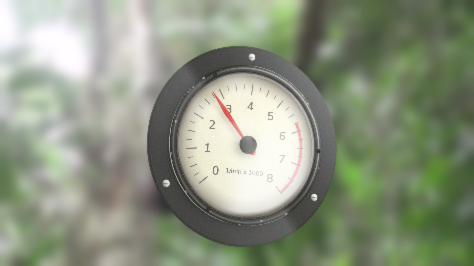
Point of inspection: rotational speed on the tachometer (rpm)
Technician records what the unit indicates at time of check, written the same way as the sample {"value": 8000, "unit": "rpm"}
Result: {"value": 2750, "unit": "rpm"}
